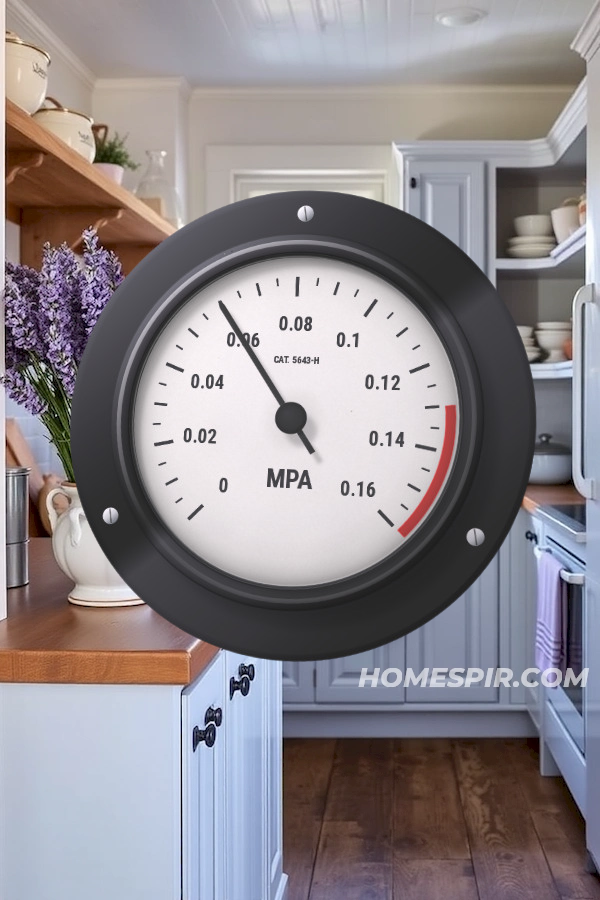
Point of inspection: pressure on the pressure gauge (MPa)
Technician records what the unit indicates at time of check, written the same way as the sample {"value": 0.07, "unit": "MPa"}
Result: {"value": 0.06, "unit": "MPa"}
